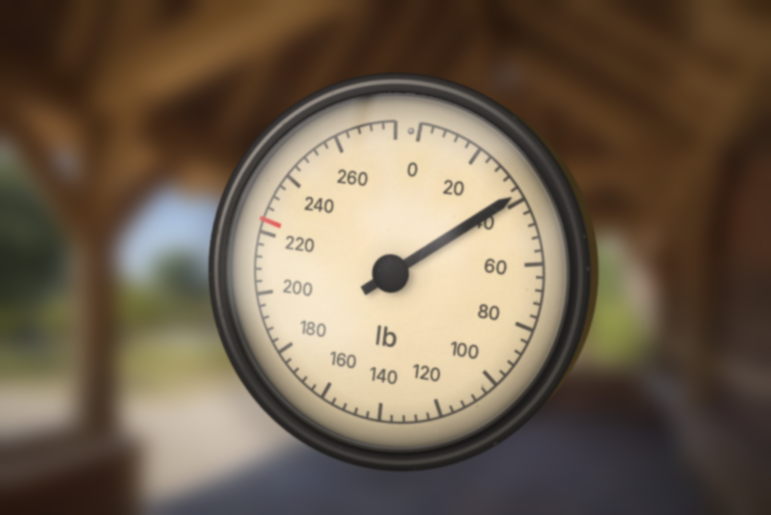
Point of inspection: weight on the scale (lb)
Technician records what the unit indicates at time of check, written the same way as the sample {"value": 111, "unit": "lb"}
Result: {"value": 38, "unit": "lb"}
